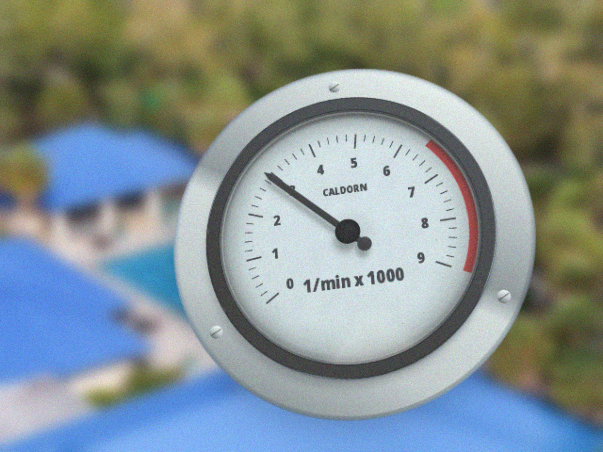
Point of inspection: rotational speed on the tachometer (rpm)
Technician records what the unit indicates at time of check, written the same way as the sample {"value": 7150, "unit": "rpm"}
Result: {"value": 2900, "unit": "rpm"}
